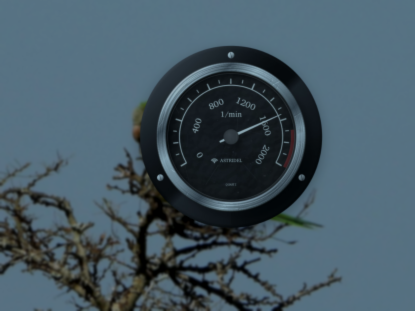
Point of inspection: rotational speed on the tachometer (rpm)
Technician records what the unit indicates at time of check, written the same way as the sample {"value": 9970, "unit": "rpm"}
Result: {"value": 1550, "unit": "rpm"}
